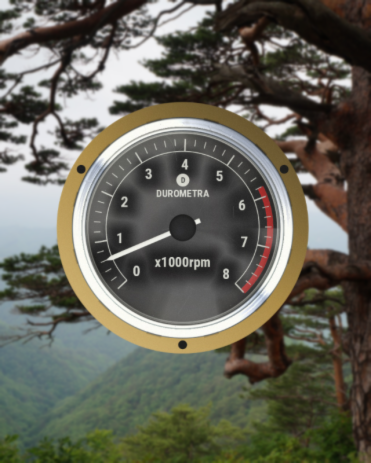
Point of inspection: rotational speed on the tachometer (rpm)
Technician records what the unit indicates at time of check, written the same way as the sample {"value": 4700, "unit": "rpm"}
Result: {"value": 600, "unit": "rpm"}
